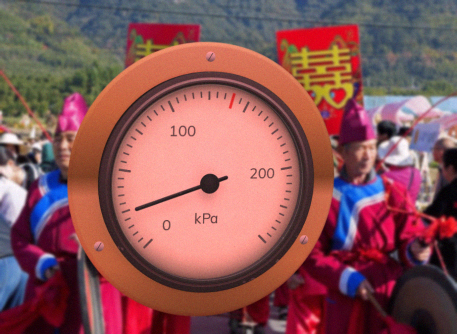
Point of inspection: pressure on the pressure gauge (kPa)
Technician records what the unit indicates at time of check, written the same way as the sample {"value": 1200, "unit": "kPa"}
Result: {"value": 25, "unit": "kPa"}
